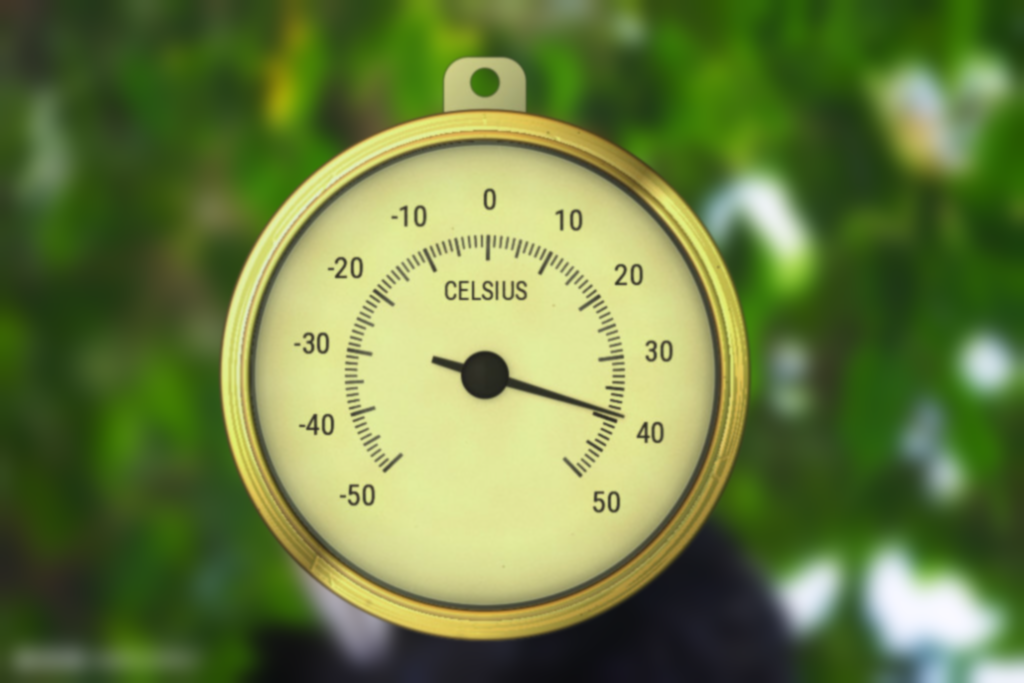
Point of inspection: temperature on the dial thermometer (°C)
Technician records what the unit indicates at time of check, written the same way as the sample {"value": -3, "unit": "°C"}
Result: {"value": 39, "unit": "°C"}
